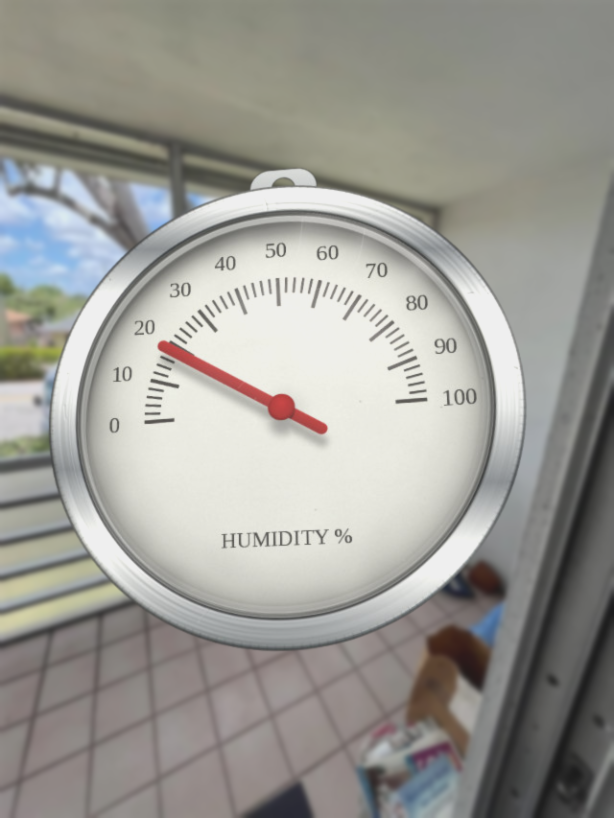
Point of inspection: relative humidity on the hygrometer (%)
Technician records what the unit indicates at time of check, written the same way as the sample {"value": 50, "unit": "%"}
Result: {"value": 18, "unit": "%"}
